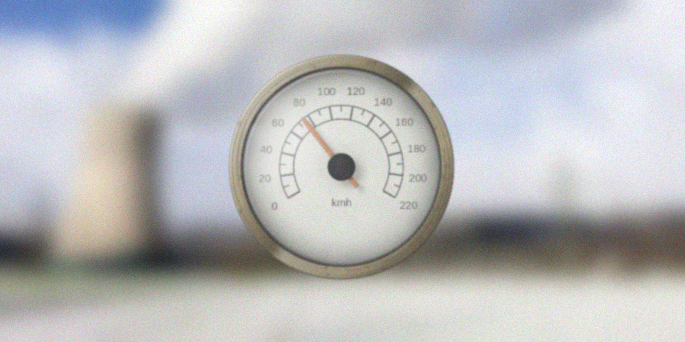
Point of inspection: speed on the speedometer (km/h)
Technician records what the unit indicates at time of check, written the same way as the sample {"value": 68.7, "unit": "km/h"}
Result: {"value": 75, "unit": "km/h"}
